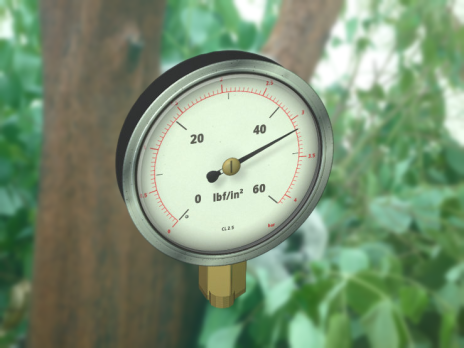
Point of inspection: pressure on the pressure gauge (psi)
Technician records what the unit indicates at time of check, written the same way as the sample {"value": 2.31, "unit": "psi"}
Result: {"value": 45, "unit": "psi"}
